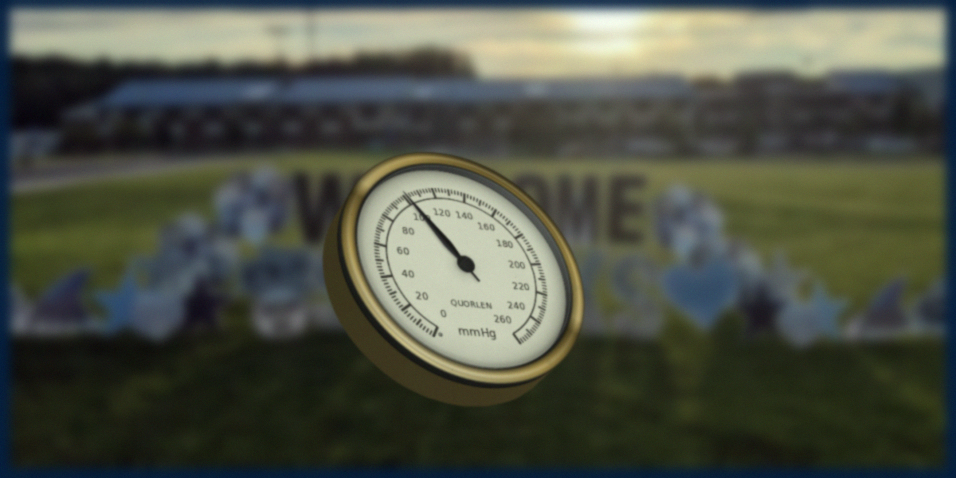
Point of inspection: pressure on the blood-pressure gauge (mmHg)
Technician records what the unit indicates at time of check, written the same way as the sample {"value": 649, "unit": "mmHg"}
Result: {"value": 100, "unit": "mmHg"}
